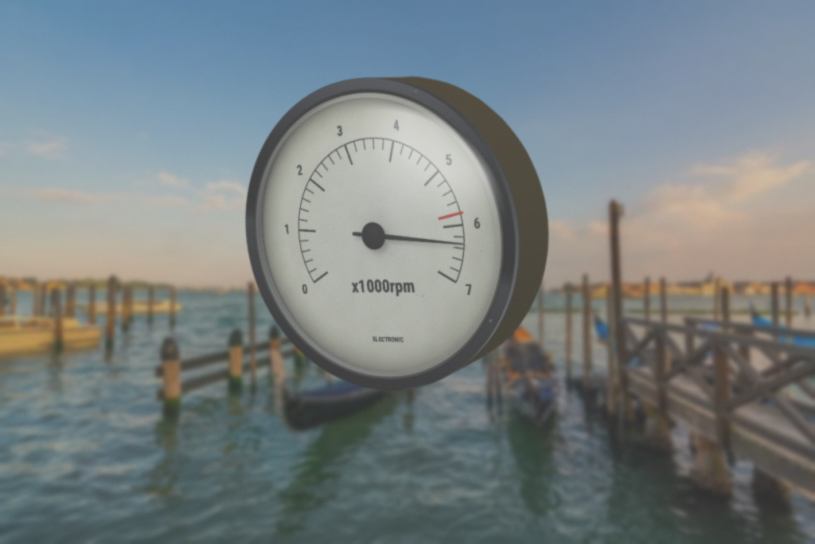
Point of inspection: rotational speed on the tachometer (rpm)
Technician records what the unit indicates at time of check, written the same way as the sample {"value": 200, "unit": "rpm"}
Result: {"value": 6300, "unit": "rpm"}
